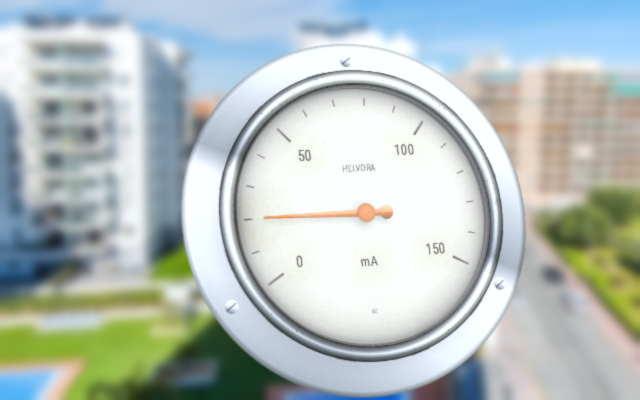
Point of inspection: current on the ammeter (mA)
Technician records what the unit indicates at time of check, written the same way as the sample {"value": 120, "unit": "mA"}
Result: {"value": 20, "unit": "mA"}
